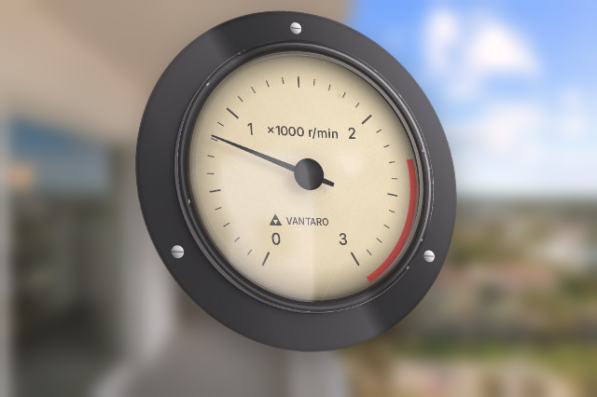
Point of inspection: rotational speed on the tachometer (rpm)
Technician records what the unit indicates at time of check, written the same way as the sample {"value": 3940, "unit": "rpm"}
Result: {"value": 800, "unit": "rpm"}
